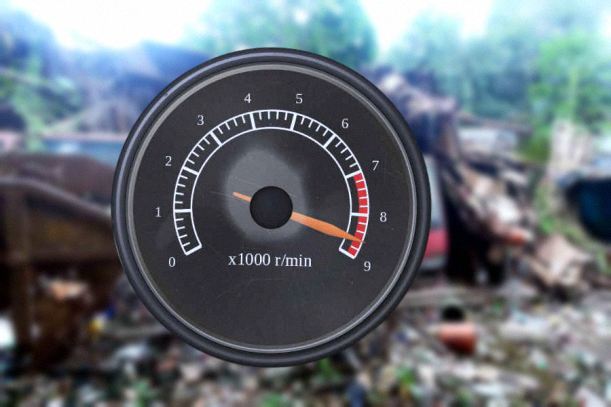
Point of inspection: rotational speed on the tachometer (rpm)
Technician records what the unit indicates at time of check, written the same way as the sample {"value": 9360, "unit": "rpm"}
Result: {"value": 8600, "unit": "rpm"}
